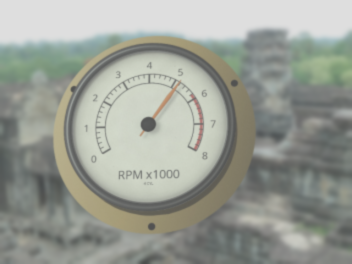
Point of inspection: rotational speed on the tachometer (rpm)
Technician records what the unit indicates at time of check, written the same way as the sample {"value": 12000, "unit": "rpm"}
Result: {"value": 5200, "unit": "rpm"}
